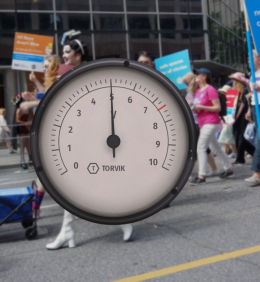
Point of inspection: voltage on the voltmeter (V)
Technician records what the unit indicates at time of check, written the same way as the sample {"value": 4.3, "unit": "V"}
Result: {"value": 5, "unit": "V"}
